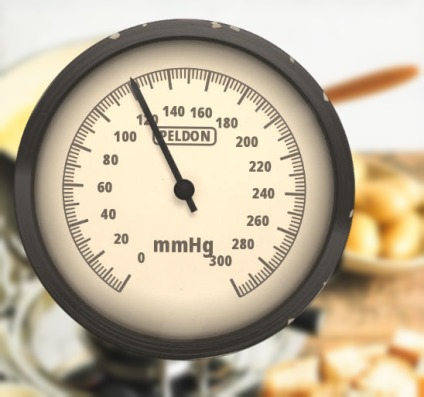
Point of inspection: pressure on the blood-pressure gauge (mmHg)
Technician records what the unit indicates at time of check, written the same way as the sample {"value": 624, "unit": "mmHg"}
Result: {"value": 122, "unit": "mmHg"}
